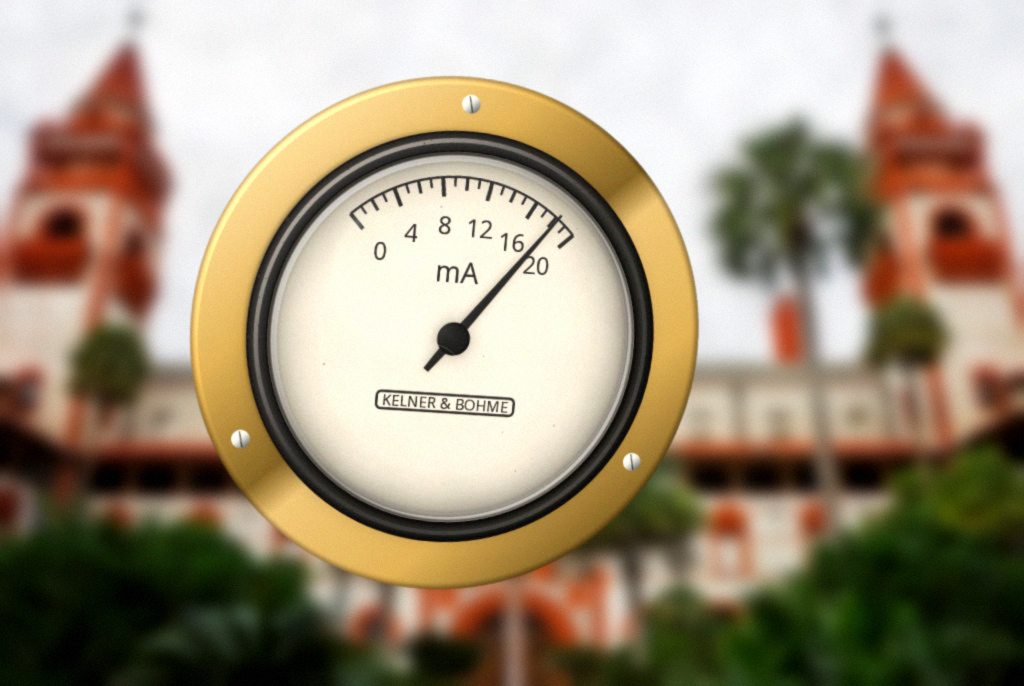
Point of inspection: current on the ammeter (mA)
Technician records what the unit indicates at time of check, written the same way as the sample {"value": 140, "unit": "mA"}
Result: {"value": 18, "unit": "mA"}
